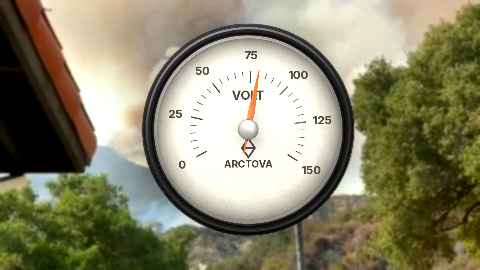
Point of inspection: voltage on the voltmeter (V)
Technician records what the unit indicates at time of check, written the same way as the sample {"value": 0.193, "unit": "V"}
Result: {"value": 80, "unit": "V"}
